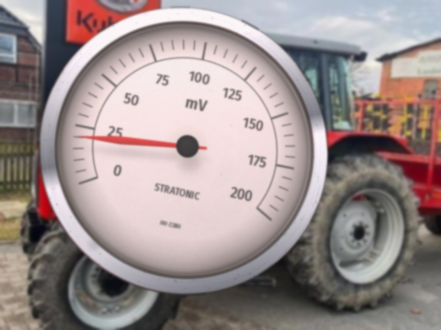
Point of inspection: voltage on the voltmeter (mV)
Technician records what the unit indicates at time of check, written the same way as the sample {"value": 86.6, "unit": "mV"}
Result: {"value": 20, "unit": "mV"}
